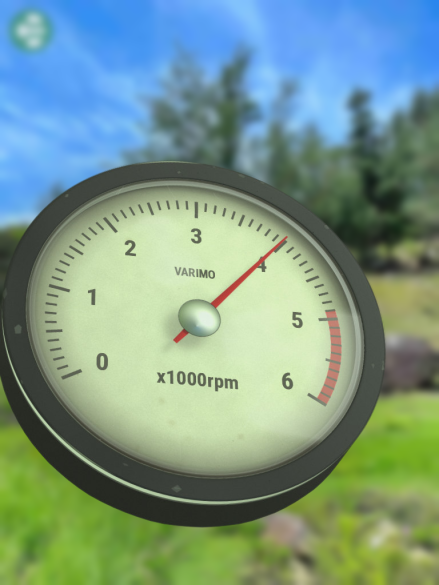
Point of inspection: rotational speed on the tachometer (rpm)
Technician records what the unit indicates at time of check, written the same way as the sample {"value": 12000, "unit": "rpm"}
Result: {"value": 4000, "unit": "rpm"}
